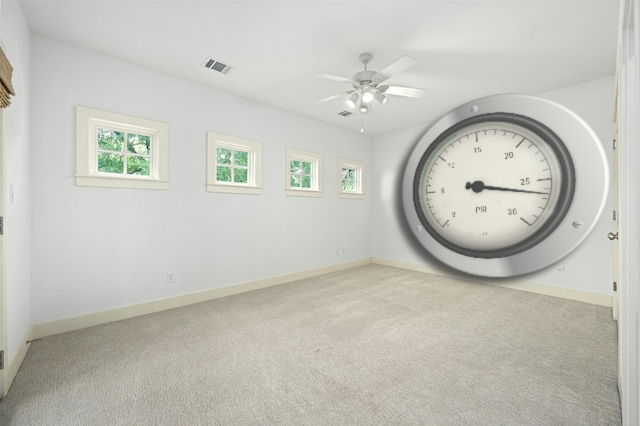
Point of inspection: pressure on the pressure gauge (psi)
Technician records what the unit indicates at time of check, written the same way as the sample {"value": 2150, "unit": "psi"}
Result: {"value": 26.5, "unit": "psi"}
